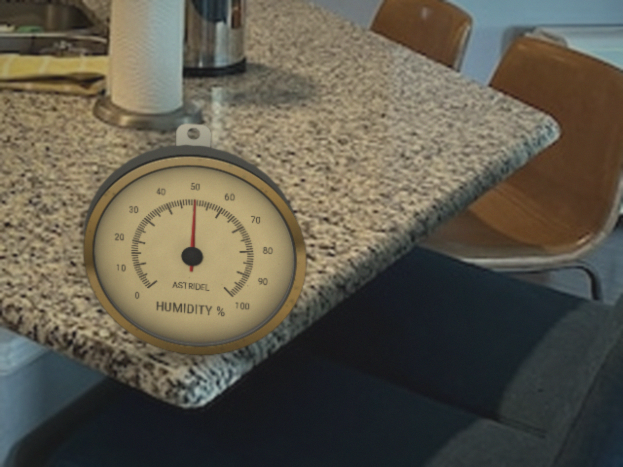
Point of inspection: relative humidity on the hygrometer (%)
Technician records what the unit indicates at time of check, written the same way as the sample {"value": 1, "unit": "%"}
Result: {"value": 50, "unit": "%"}
